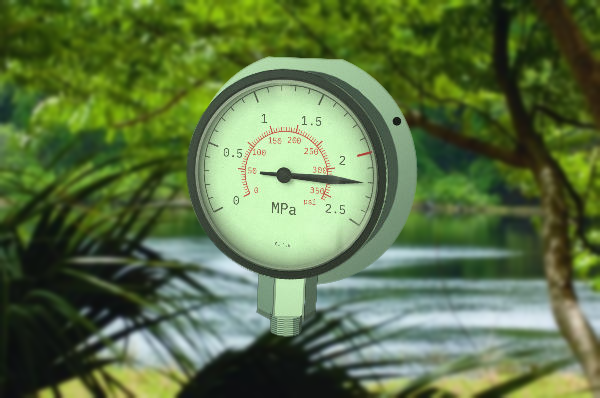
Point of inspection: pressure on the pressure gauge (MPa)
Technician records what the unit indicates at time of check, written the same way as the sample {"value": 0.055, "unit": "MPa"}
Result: {"value": 2.2, "unit": "MPa"}
